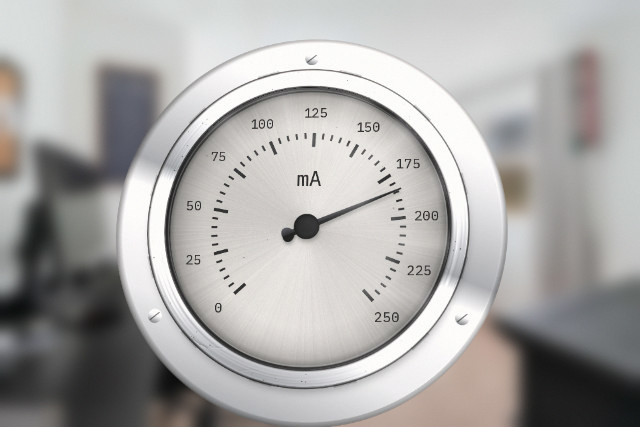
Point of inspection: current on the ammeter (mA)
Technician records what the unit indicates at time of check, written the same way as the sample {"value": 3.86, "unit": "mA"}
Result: {"value": 185, "unit": "mA"}
